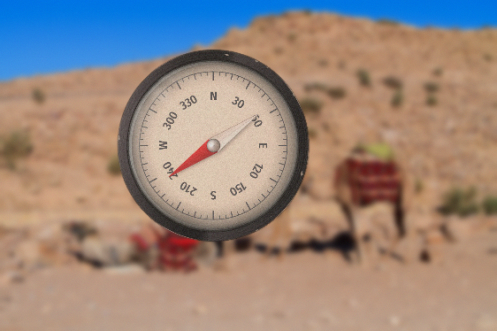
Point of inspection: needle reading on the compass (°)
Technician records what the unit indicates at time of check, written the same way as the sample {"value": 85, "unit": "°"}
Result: {"value": 235, "unit": "°"}
